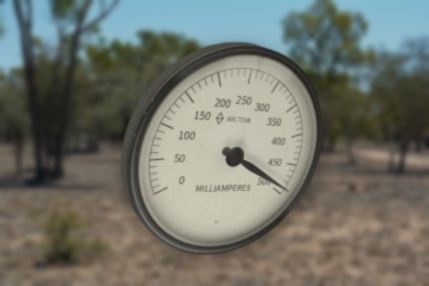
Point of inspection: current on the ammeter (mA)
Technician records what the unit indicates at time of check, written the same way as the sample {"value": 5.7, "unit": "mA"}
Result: {"value": 490, "unit": "mA"}
